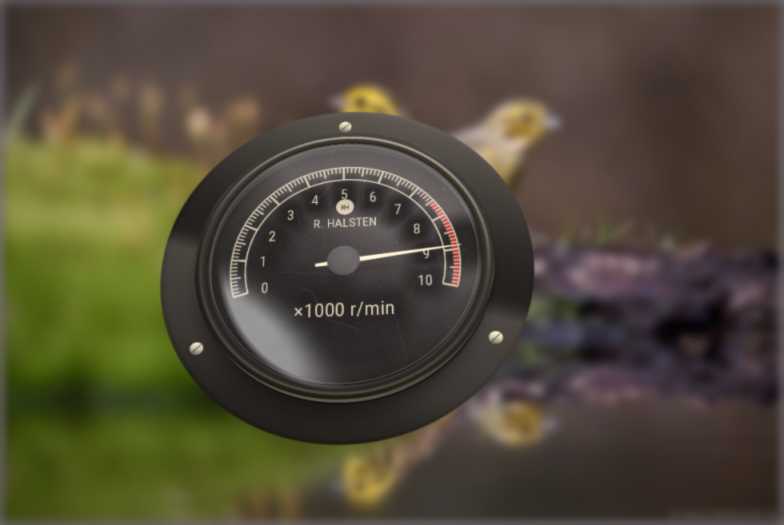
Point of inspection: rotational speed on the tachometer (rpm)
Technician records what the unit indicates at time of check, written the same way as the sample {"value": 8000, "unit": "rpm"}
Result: {"value": 9000, "unit": "rpm"}
